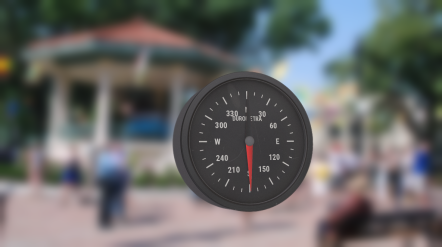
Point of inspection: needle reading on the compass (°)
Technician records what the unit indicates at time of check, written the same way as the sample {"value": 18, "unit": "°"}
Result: {"value": 180, "unit": "°"}
